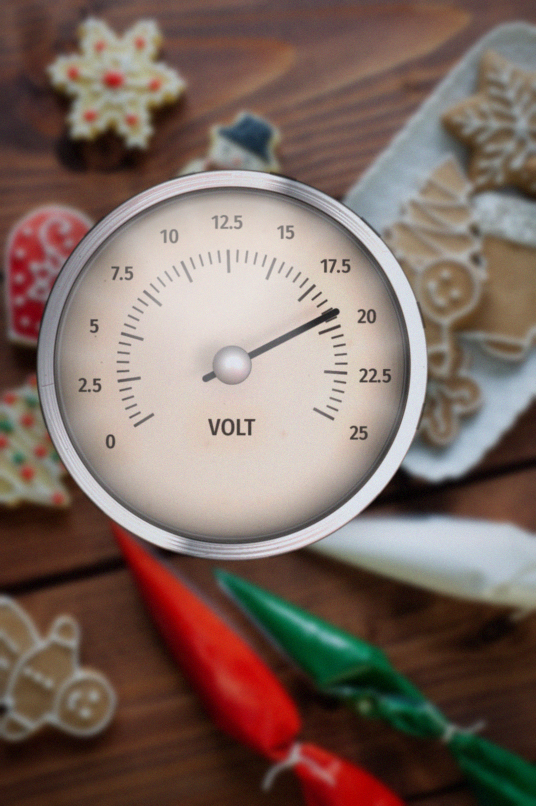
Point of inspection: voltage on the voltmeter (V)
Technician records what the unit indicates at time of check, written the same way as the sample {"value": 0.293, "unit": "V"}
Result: {"value": 19.25, "unit": "V"}
